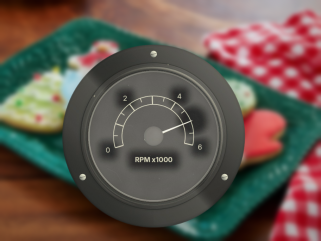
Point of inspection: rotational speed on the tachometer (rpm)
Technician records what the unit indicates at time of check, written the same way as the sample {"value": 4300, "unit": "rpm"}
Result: {"value": 5000, "unit": "rpm"}
